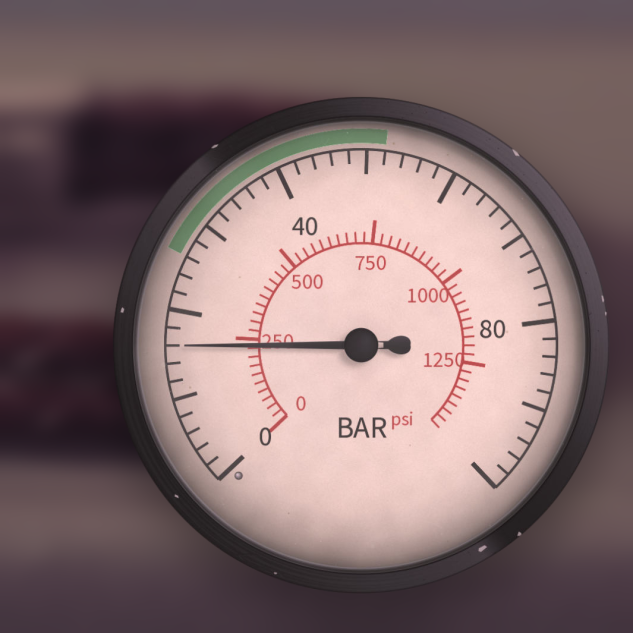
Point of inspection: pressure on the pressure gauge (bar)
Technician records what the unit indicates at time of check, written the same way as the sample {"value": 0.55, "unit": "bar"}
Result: {"value": 16, "unit": "bar"}
